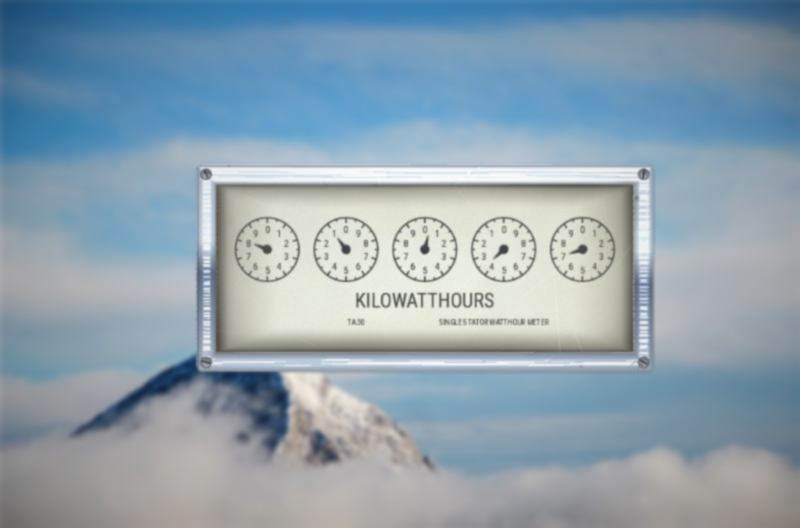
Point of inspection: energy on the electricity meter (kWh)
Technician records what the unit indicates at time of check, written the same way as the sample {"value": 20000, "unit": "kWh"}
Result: {"value": 81037, "unit": "kWh"}
